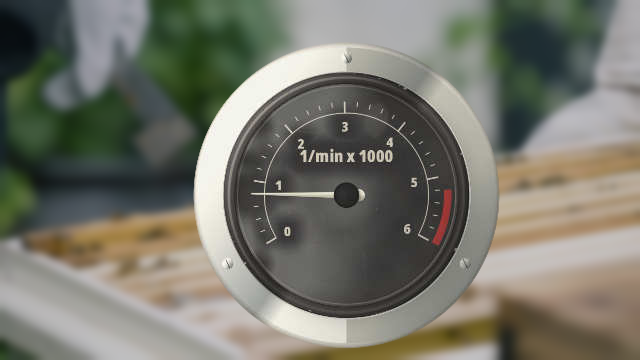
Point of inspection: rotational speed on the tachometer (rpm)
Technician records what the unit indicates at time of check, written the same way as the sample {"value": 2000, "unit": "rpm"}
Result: {"value": 800, "unit": "rpm"}
